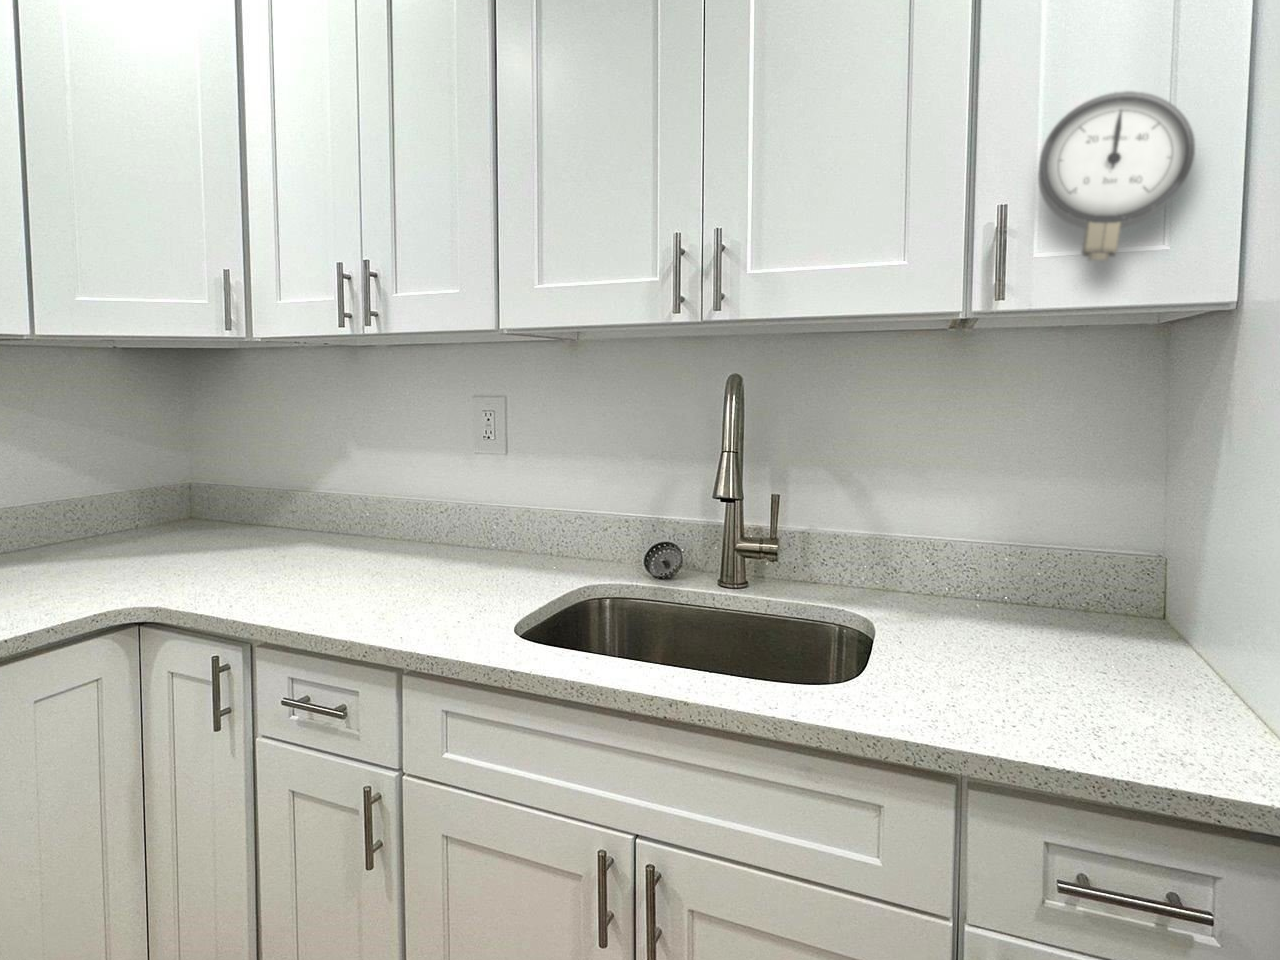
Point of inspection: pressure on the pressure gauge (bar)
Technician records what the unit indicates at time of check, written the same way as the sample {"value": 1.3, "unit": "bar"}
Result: {"value": 30, "unit": "bar"}
